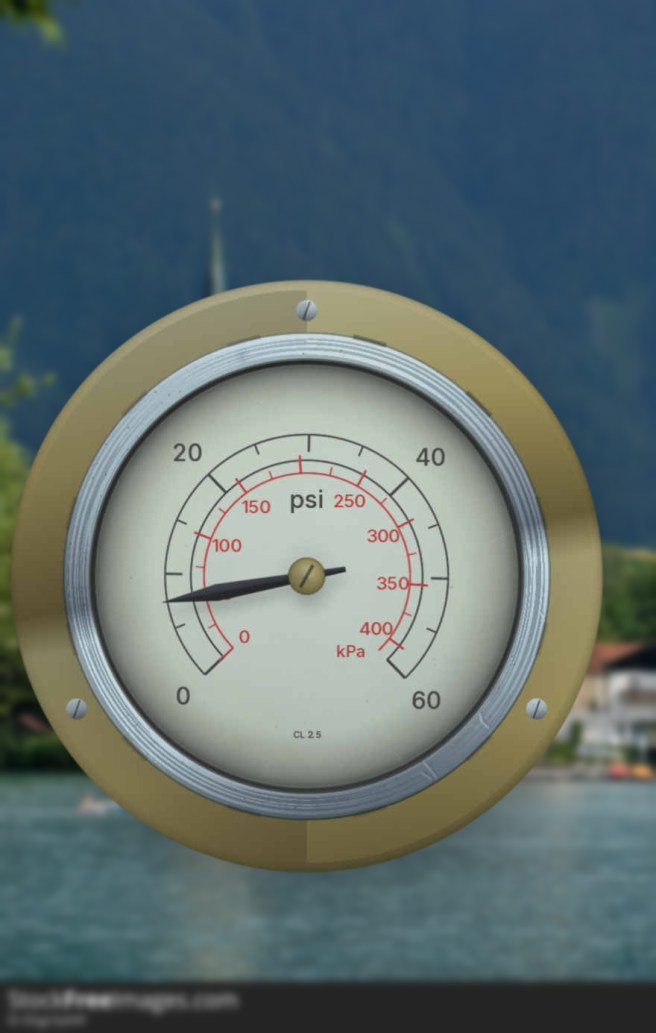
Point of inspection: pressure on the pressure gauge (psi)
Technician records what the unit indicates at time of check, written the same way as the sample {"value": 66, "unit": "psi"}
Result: {"value": 7.5, "unit": "psi"}
